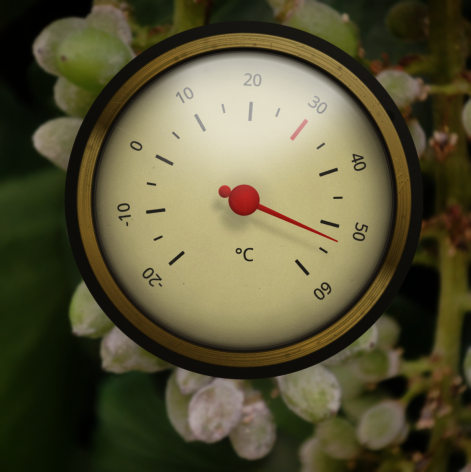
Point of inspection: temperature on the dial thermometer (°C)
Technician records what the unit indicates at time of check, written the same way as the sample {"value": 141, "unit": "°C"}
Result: {"value": 52.5, "unit": "°C"}
